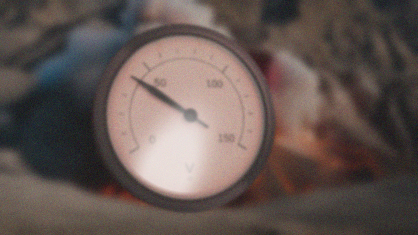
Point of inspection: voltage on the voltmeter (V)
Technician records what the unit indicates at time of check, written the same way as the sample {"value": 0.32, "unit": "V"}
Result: {"value": 40, "unit": "V"}
